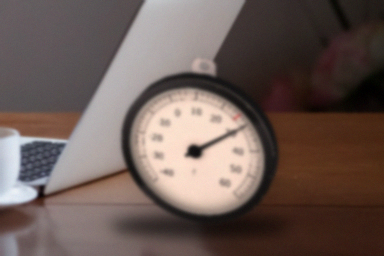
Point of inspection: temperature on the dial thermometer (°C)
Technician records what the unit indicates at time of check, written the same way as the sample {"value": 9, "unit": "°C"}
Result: {"value": 30, "unit": "°C"}
